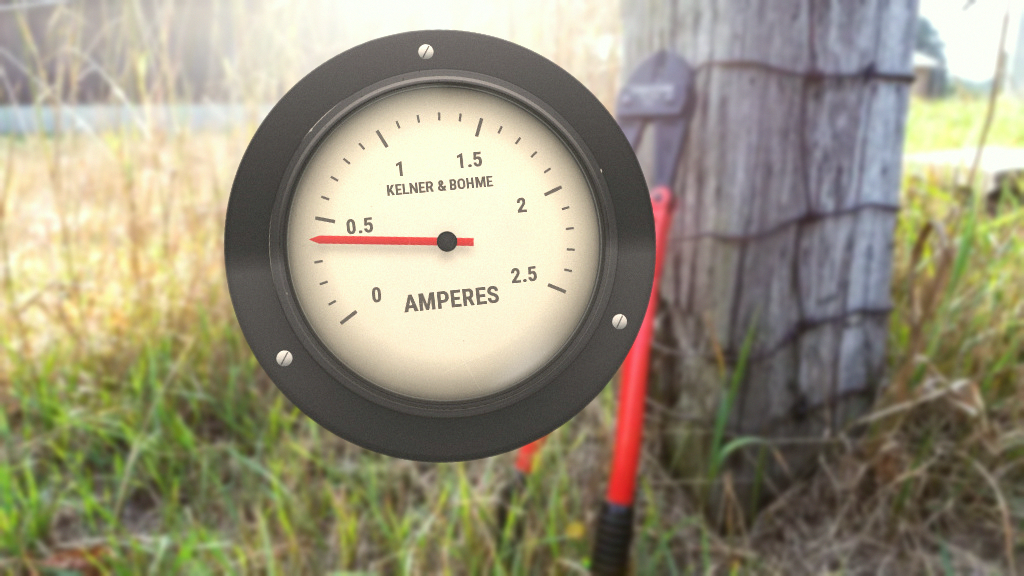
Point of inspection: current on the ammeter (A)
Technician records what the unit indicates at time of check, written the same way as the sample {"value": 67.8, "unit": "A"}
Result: {"value": 0.4, "unit": "A"}
